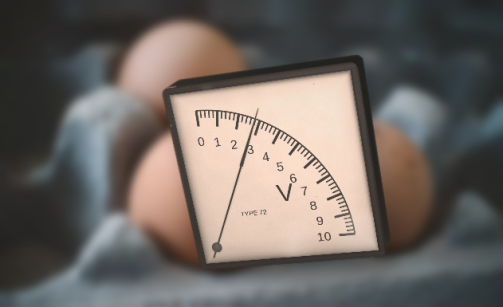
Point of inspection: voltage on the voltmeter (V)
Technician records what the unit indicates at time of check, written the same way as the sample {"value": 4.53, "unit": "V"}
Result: {"value": 2.8, "unit": "V"}
